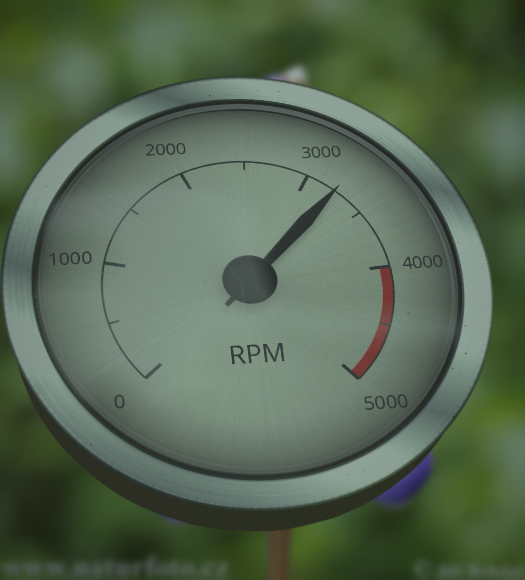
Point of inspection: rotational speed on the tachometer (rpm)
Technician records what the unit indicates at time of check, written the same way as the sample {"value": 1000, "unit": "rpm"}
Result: {"value": 3250, "unit": "rpm"}
